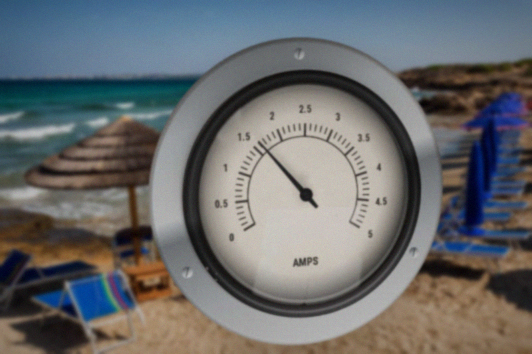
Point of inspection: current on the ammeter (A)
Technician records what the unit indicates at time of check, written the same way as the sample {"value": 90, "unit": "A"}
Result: {"value": 1.6, "unit": "A"}
